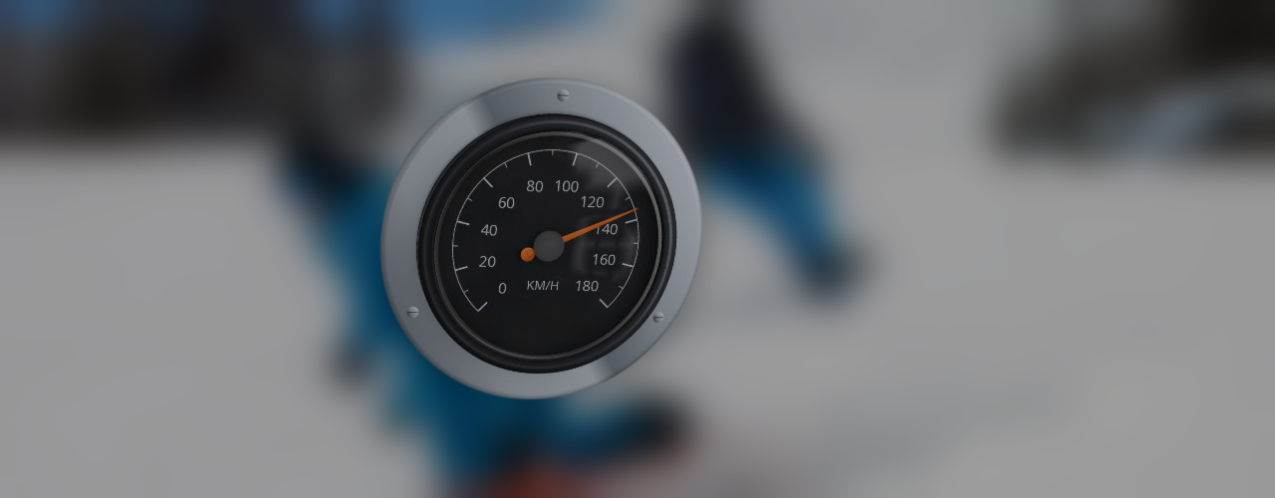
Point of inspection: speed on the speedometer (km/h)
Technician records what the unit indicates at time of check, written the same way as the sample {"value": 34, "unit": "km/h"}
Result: {"value": 135, "unit": "km/h"}
